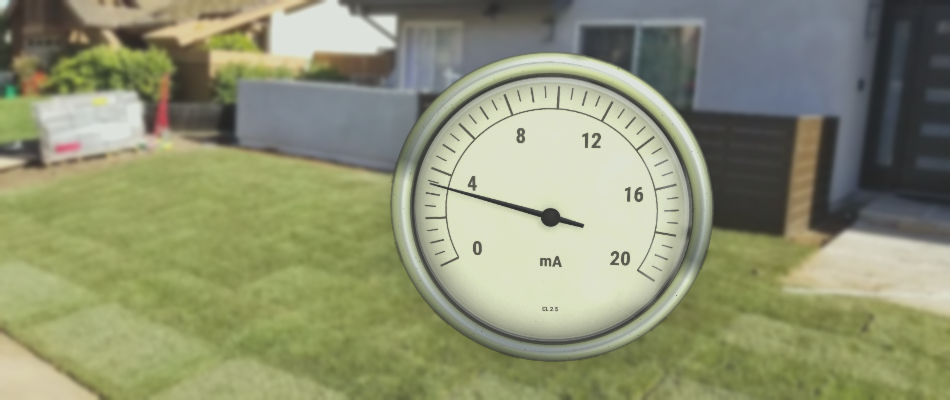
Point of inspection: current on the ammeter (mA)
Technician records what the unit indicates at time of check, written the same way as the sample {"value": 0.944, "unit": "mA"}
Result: {"value": 3.5, "unit": "mA"}
